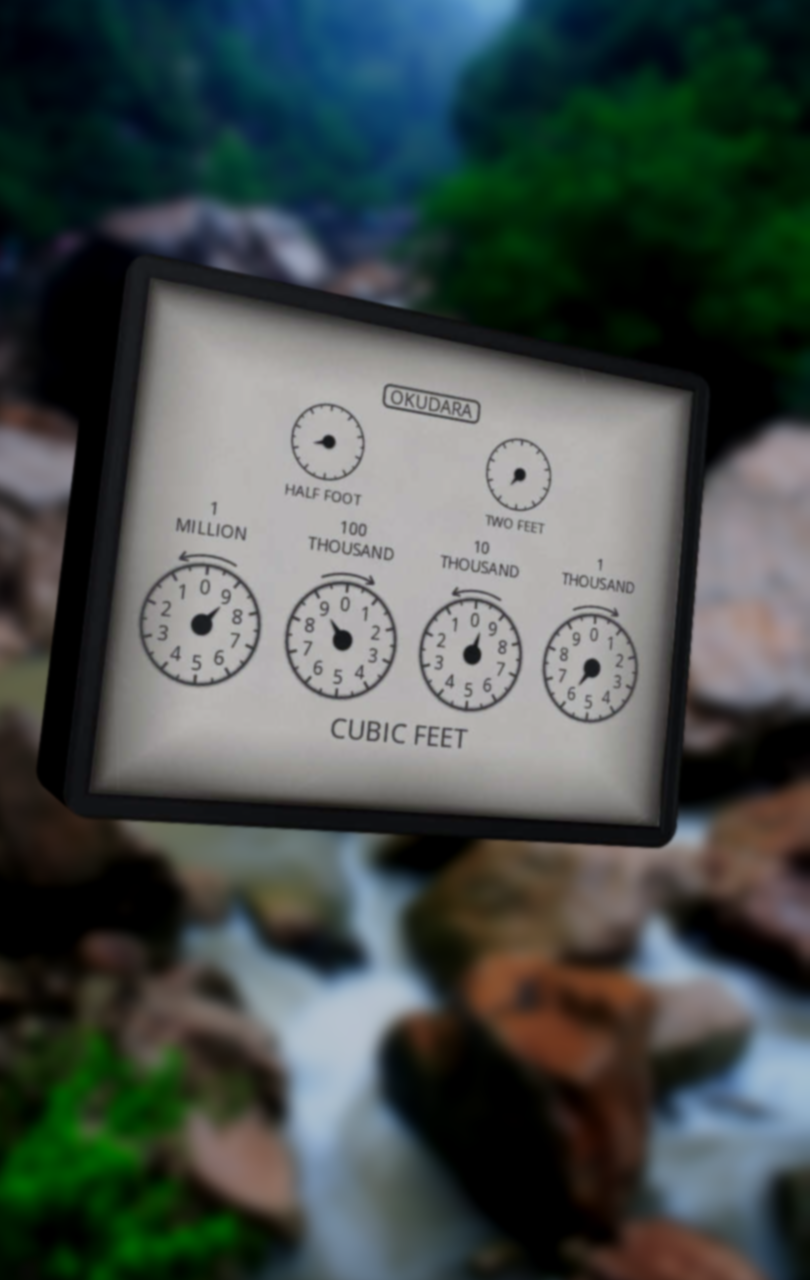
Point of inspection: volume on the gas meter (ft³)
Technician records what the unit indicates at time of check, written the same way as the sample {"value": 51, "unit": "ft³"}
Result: {"value": 889600, "unit": "ft³"}
